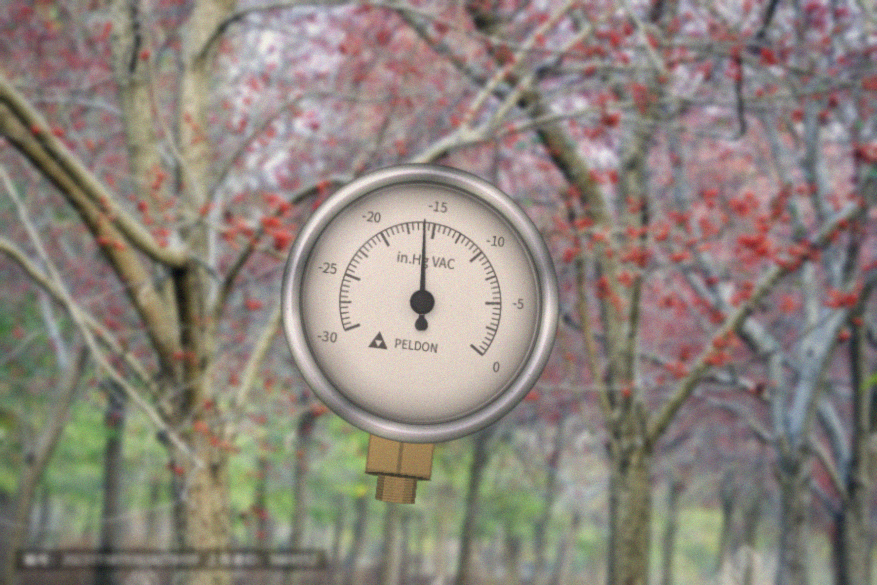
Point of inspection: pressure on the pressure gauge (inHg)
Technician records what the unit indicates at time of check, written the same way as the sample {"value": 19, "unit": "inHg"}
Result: {"value": -16, "unit": "inHg"}
